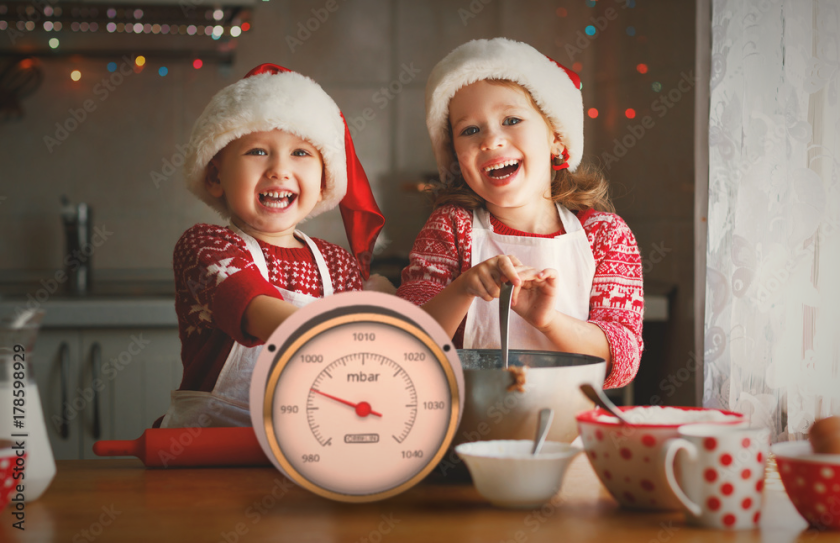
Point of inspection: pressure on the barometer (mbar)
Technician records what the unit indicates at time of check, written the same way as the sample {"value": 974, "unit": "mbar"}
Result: {"value": 995, "unit": "mbar"}
